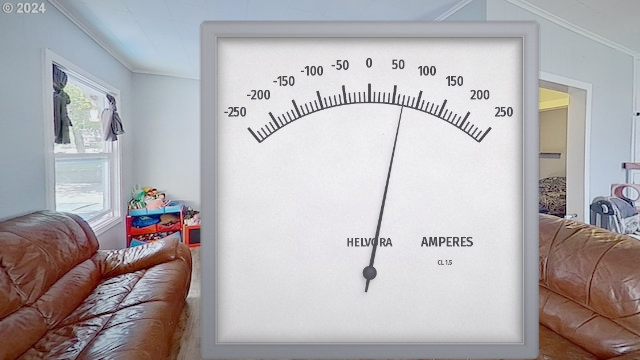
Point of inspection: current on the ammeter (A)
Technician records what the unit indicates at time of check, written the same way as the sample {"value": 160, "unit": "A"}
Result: {"value": 70, "unit": "A"}
